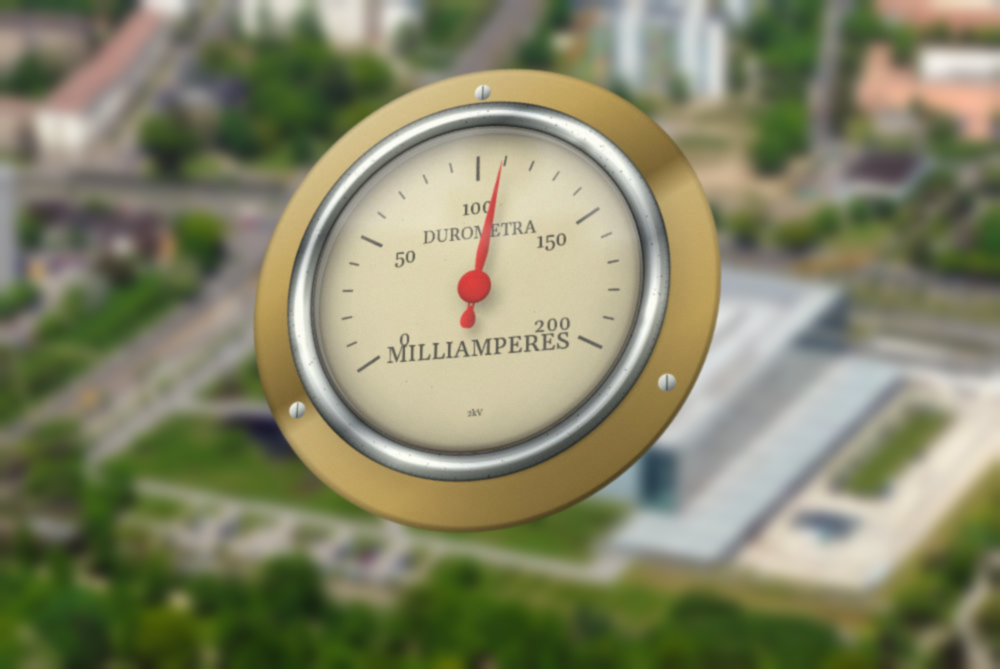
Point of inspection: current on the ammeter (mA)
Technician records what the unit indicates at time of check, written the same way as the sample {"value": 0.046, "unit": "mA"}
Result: {"value": 110, "unit": "mA"}
